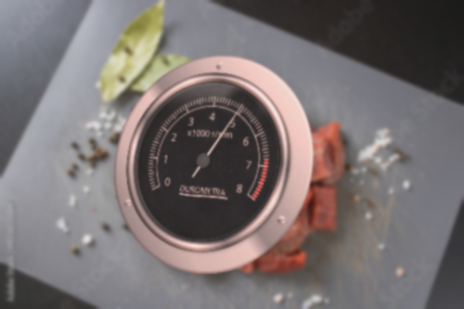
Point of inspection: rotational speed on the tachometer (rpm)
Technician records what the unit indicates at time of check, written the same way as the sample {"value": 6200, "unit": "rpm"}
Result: {"value": 5000, "unit": "rpm"}
